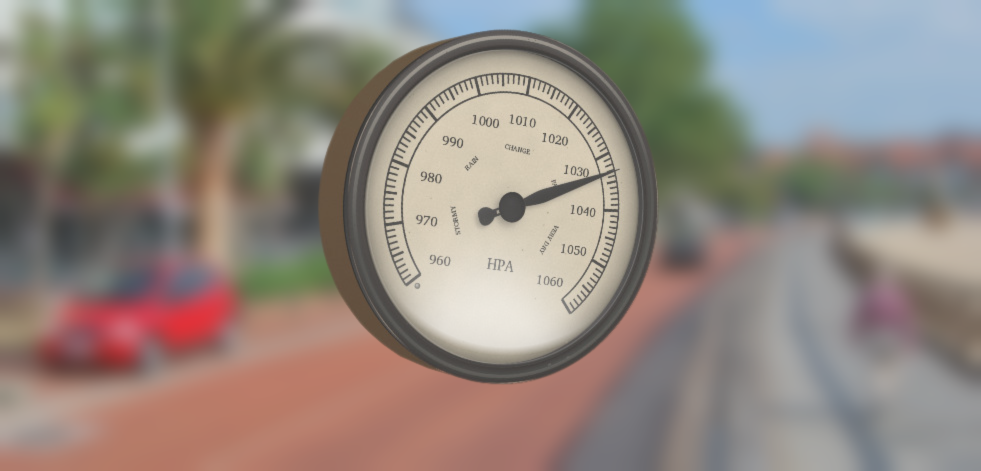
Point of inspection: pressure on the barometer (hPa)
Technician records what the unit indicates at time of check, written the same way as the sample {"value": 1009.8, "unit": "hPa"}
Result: {"value": 1033, "unit": "hPa"}
